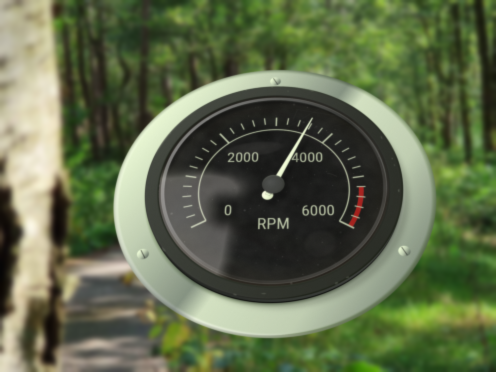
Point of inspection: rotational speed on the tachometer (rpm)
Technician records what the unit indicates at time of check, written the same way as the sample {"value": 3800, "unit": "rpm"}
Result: {"value": 3600, "unit": "rpm"}
